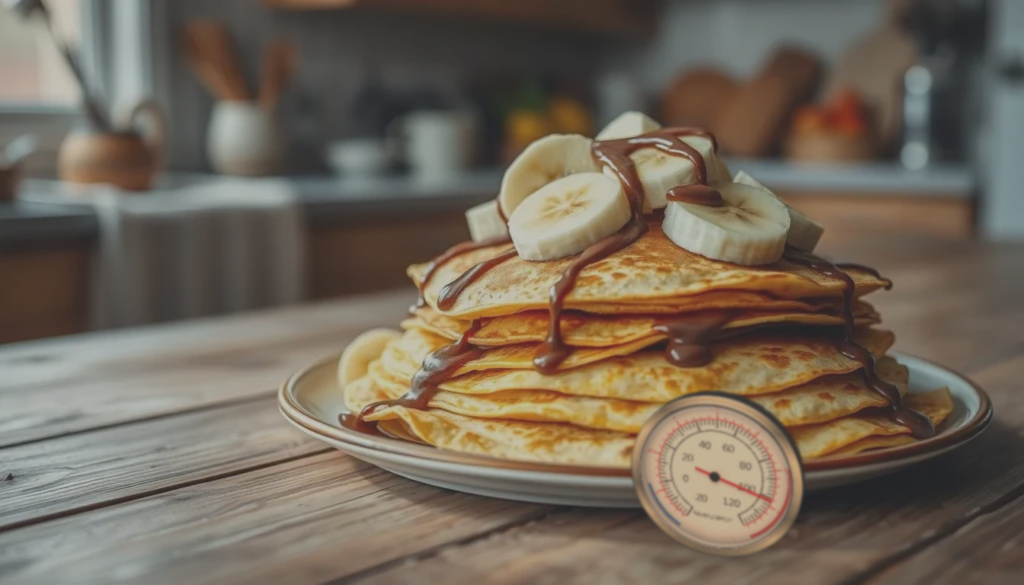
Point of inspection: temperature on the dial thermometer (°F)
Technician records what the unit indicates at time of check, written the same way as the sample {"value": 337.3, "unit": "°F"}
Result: {"value": 100, "unit": "°F"}
